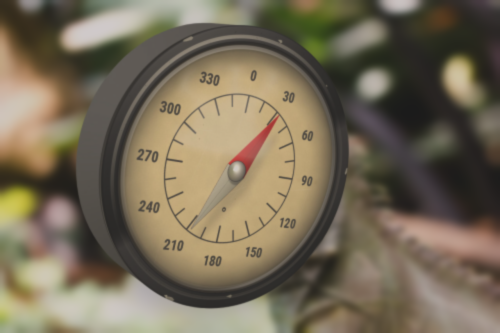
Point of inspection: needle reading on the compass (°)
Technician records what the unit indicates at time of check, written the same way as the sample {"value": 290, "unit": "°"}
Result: {"value": 30, "unit": "°"}
